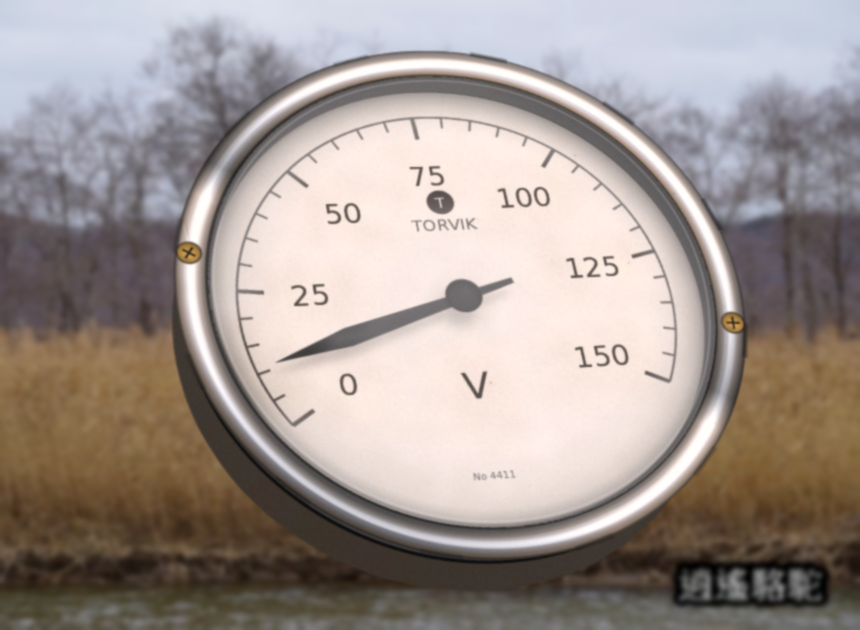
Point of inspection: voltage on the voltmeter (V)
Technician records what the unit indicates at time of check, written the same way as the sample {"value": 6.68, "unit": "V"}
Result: {"value": 10, "unit": "V"}
